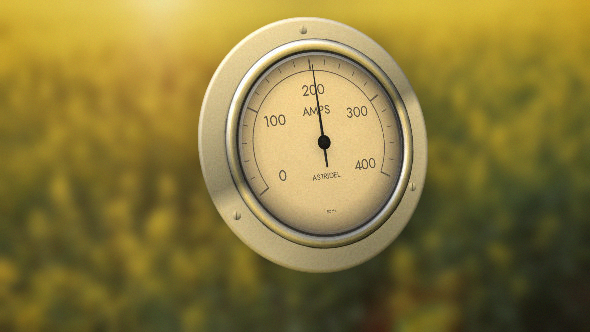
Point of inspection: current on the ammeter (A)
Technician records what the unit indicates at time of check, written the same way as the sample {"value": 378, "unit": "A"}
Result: {"value": 200, "unit": "A"}
